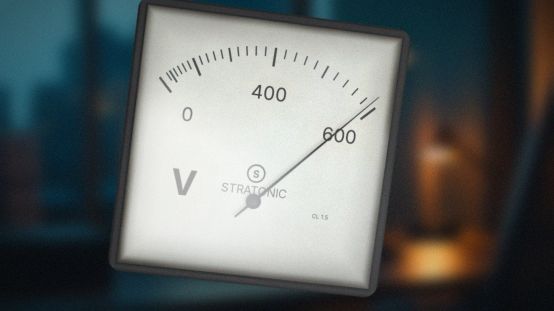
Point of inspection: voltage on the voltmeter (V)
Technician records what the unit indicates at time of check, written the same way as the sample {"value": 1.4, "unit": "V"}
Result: {"value": 590, "unit": "V"}
